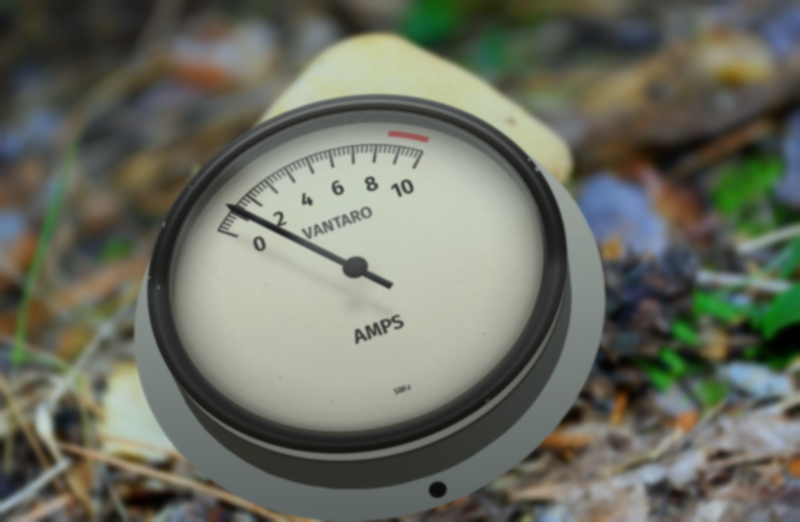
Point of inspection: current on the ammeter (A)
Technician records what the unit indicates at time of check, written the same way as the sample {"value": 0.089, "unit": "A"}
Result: {"value": 1, "unit": "A"}
